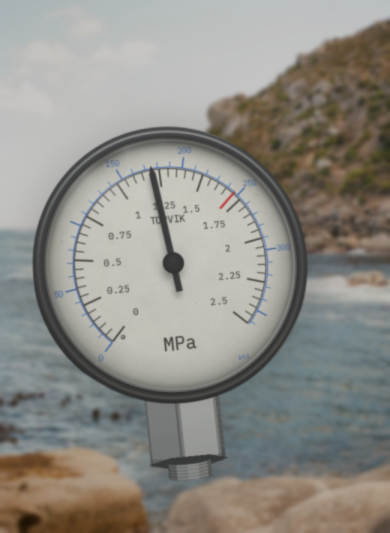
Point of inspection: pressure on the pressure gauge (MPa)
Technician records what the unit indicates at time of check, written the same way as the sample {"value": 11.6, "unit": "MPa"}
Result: {"value": 1.2, "unit": "MPa"}
